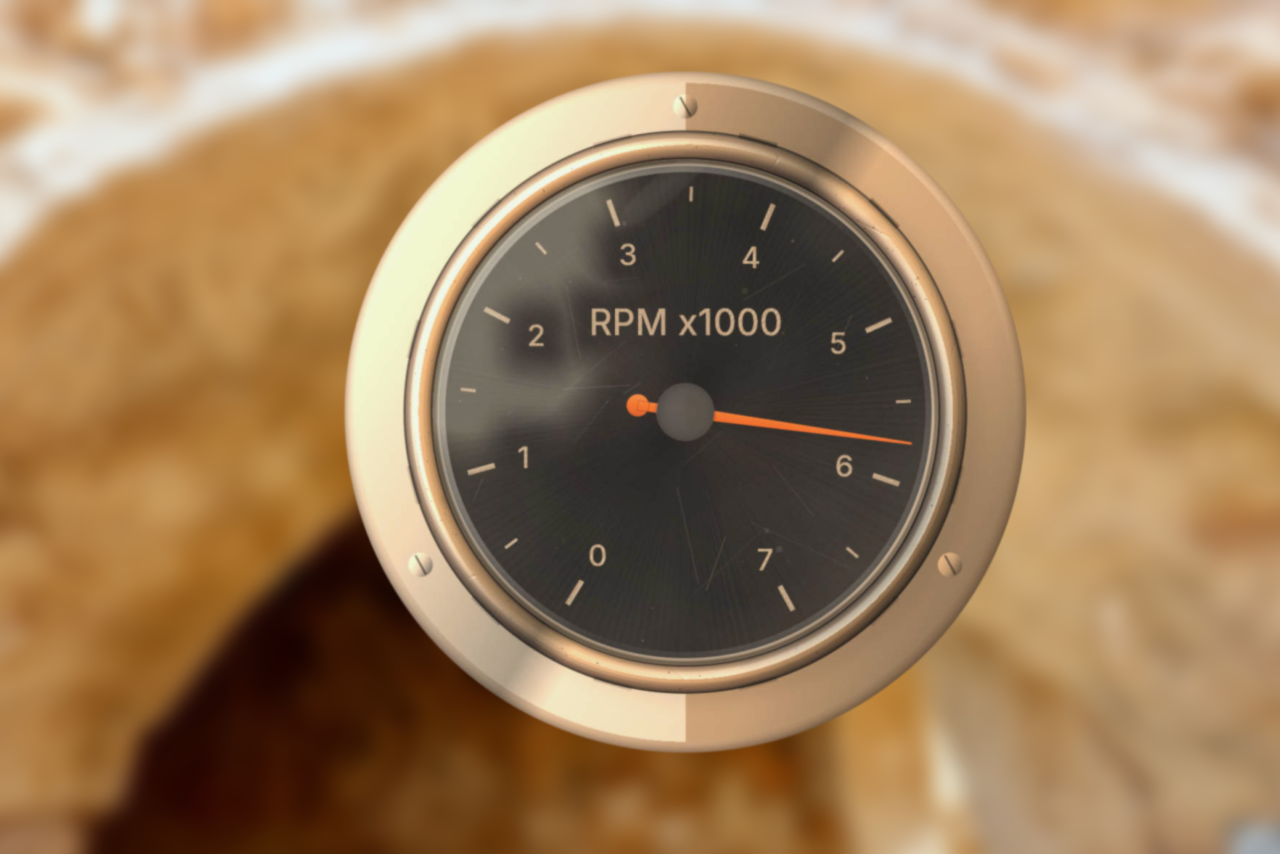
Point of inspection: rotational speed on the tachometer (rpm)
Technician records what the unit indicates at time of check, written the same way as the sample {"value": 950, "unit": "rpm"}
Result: {"value": 5750, "unit": "rpm"}
